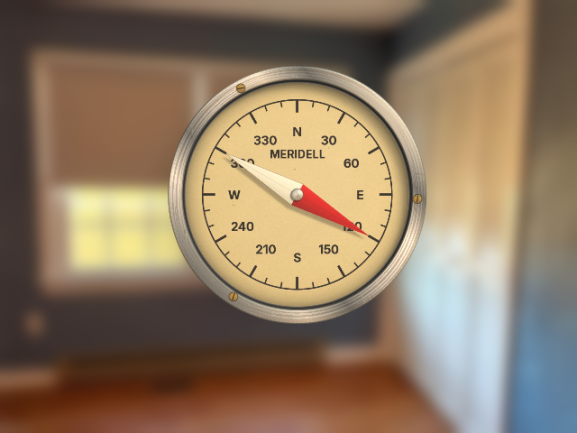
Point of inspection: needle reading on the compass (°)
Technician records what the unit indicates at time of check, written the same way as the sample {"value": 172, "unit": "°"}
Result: {"value": 120, "unit": "°"}
